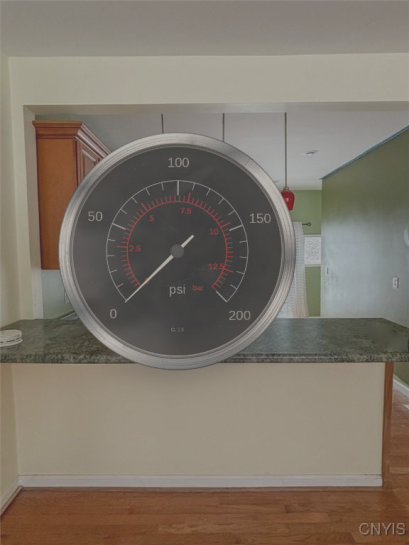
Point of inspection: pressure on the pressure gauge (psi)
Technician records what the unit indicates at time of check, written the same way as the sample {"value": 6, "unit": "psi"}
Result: {"value": 0, "unit": "psi"}
